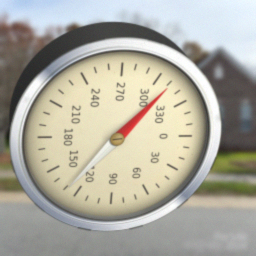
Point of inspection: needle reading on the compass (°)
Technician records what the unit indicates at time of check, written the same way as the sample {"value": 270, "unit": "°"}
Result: {"value": 310, "unit": "°"}
